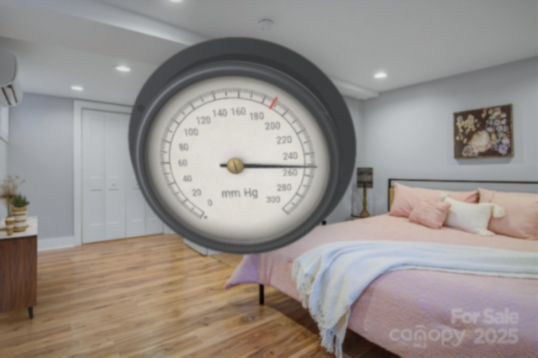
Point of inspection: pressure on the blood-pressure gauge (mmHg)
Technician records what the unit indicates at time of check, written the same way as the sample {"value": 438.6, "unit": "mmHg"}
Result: {"value": 250, "unit": "mmHg"}
